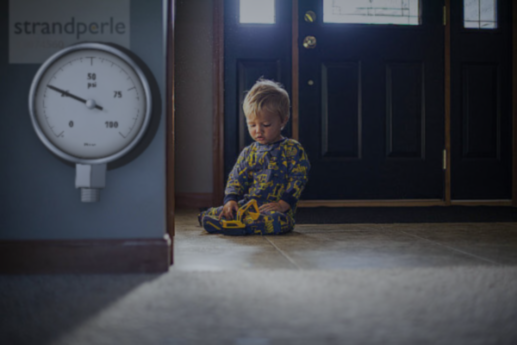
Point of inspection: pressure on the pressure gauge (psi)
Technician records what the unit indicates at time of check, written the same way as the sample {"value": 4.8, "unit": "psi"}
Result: {"value": 25, "unit": "psi"}
